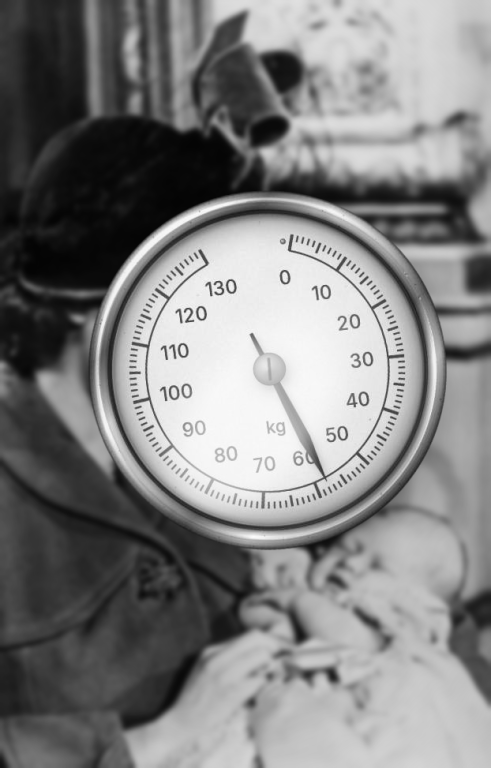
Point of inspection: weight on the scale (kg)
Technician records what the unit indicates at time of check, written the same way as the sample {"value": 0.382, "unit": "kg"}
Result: {"value": 58, "unit": "kg"}
